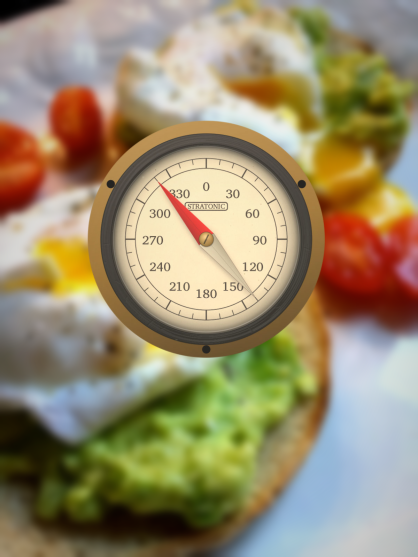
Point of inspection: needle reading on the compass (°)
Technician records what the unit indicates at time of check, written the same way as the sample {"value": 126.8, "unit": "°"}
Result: {"value": 320, "unit": "°"}
